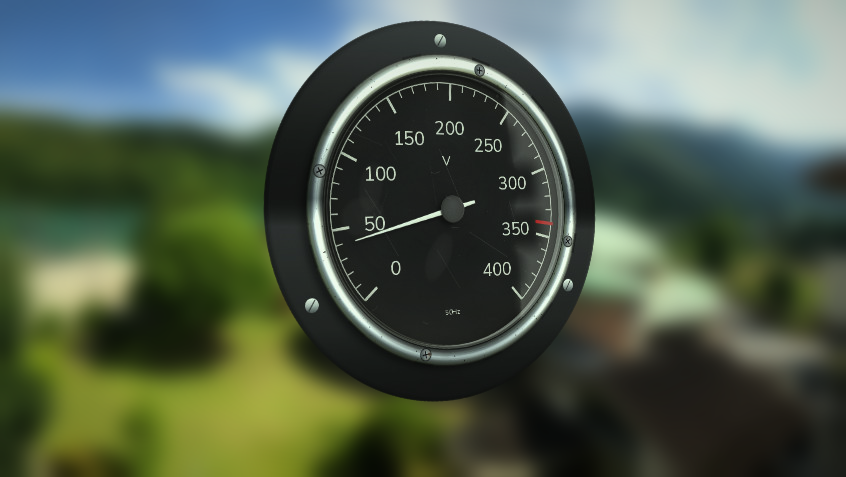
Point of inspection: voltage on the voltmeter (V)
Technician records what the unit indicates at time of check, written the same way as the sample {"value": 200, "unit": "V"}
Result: {"value": 40, "unit": "V"}
